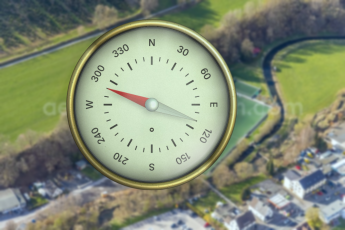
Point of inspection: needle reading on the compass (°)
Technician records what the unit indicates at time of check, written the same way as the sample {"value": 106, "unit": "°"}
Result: {"value": 290, "unit": "°"}
